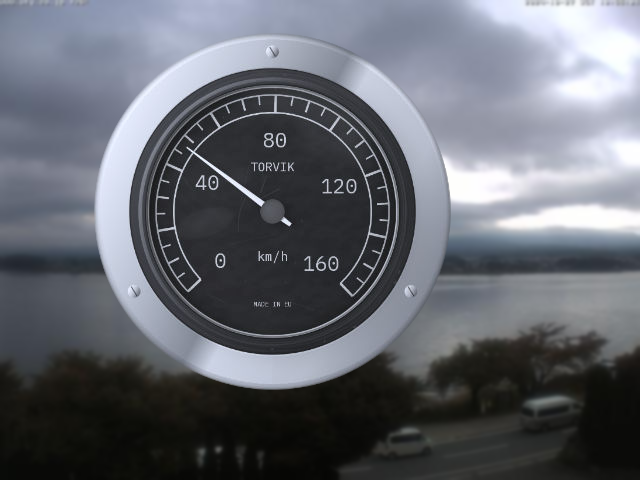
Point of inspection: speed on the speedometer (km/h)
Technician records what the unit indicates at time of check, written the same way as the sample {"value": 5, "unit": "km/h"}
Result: {"value": 47.5, "unit": "km/h"}
